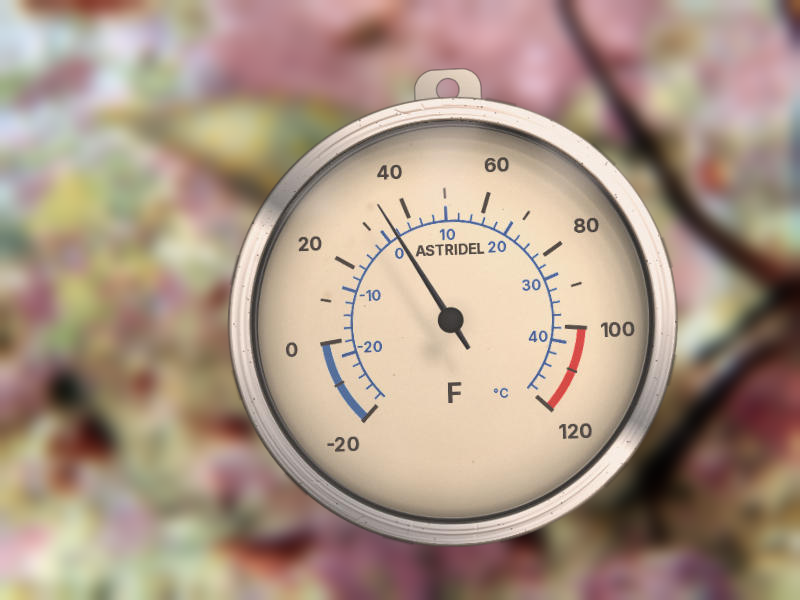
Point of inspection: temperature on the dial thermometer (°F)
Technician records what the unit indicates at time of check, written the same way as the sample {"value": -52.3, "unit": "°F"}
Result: {"value": 35, "unit": "°F"}
